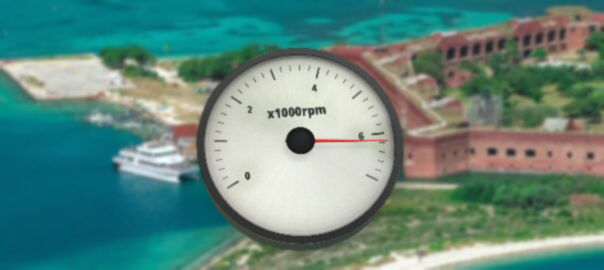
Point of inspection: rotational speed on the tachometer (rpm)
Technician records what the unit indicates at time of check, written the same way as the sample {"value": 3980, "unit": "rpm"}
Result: {"value": 6200, "unit": "rpm"}
